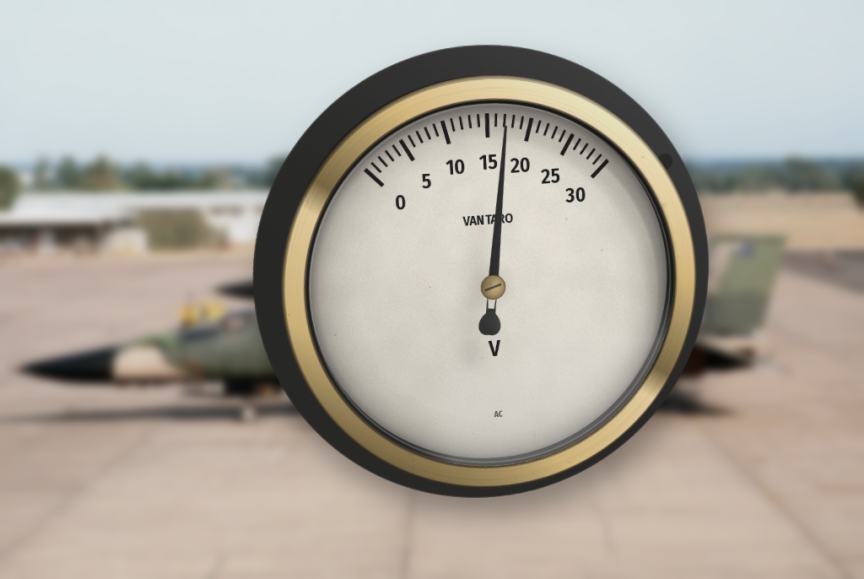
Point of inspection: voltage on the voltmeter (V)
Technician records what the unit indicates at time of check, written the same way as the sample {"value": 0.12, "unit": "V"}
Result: {"value": 17, "unit": "V"}
